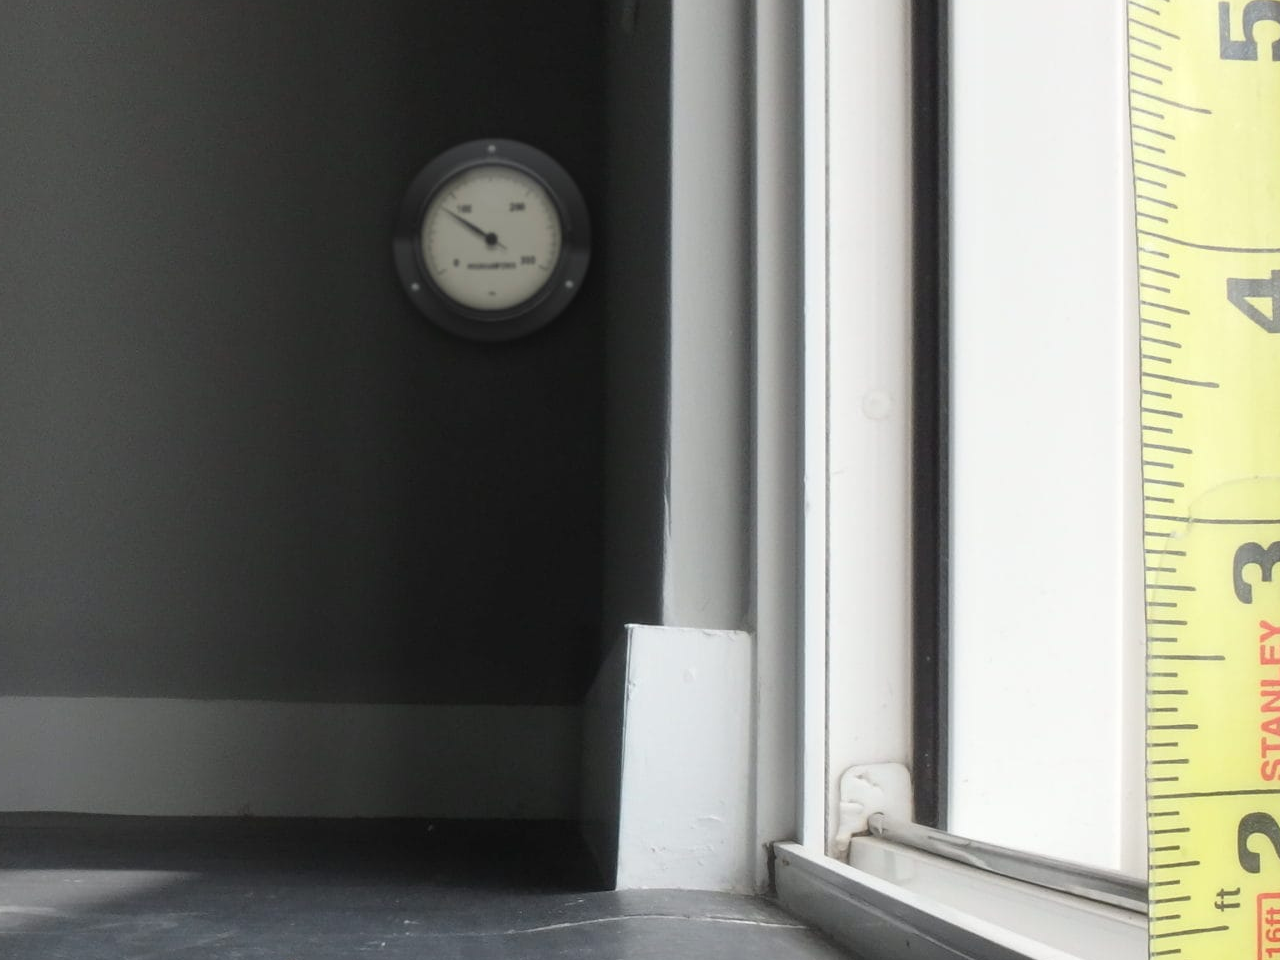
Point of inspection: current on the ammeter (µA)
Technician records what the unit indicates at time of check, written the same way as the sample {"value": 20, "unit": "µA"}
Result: {"value": 80, "unit": "µA"}
